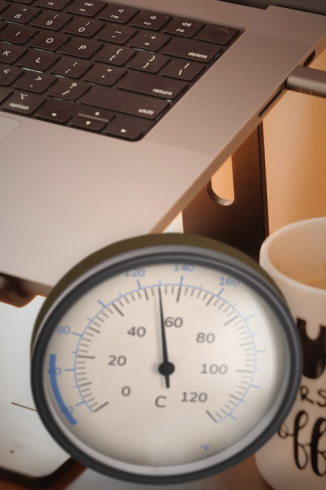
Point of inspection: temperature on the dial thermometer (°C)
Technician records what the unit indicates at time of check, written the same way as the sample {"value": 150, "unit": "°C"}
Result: {"value": 54, "unit": "°C"}
